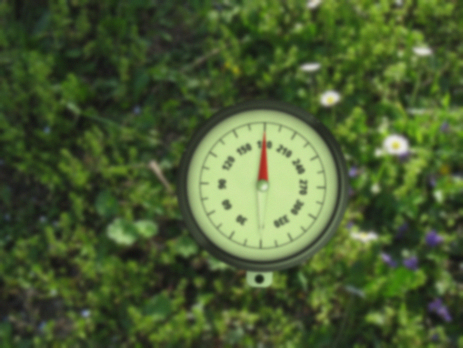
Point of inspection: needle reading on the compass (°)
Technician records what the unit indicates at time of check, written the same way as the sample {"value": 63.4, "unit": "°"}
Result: {"value": 180, "unit": "°"}
